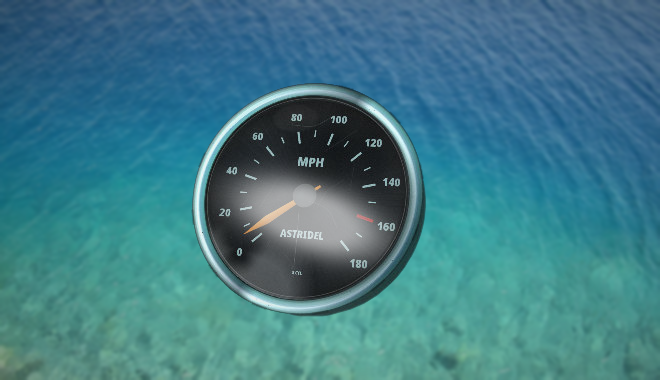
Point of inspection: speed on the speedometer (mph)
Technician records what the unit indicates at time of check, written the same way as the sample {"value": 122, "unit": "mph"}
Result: {"value": 5, "unit": "mph"}
